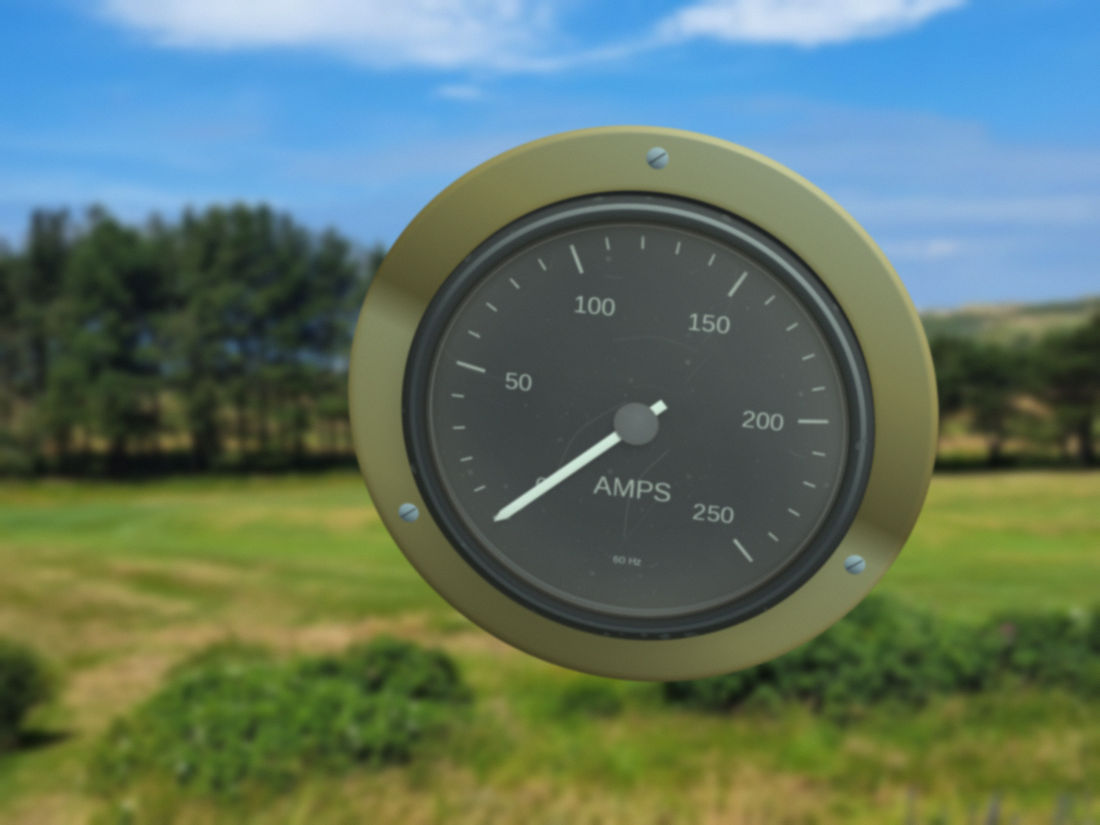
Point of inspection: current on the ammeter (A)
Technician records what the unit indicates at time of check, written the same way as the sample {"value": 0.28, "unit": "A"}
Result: {"value": 0, "unit": "A"}
